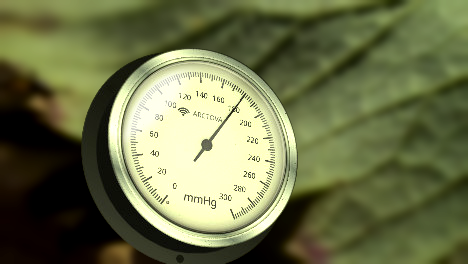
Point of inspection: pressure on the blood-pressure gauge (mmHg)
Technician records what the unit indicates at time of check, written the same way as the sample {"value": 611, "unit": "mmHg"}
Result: {"value": 180, "unit": "mmHg"}
